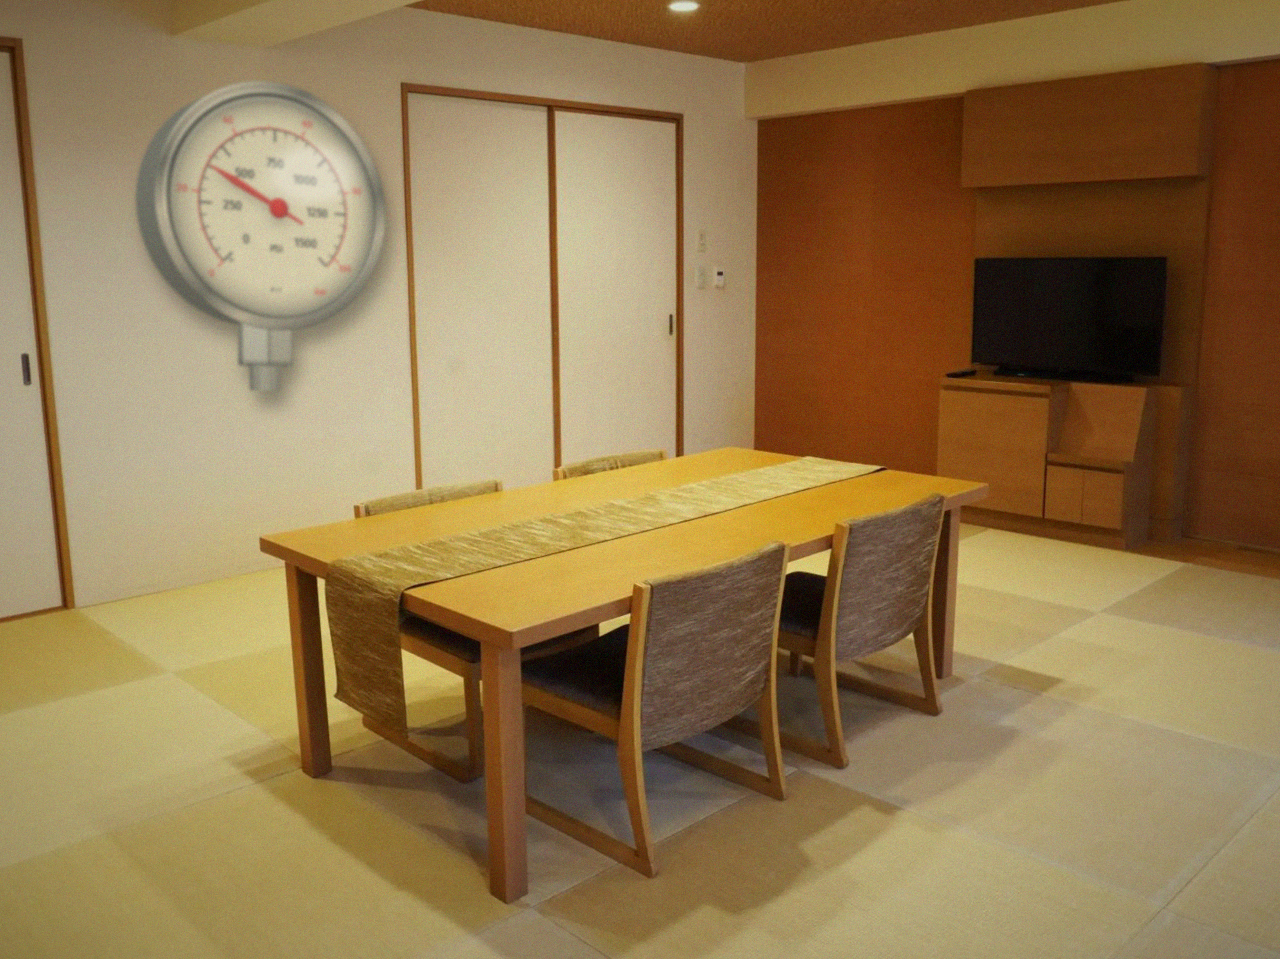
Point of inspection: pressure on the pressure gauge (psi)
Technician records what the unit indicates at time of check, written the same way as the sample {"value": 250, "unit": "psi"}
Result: {"value": 400, "unit": "psi"}
